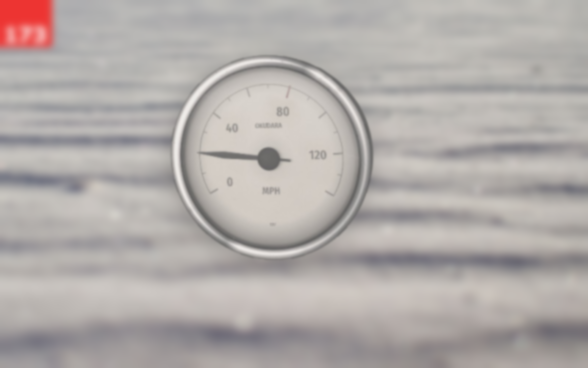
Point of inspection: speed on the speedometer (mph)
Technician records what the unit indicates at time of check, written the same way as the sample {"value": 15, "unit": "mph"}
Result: {"value": 20, "unit": "mph"}
